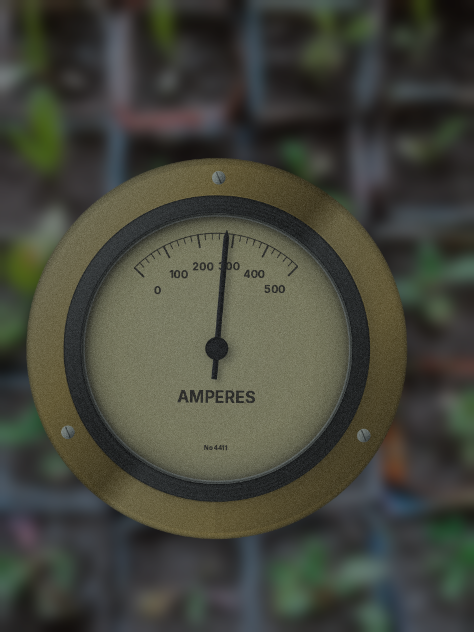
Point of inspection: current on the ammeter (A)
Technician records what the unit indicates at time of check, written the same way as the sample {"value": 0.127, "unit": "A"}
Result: {"value": 280, "unit": "A"}
